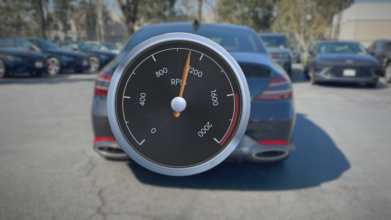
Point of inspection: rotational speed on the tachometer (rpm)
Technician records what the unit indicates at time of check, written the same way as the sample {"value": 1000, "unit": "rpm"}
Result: {"value": 1100, "unit": "rpm"}
